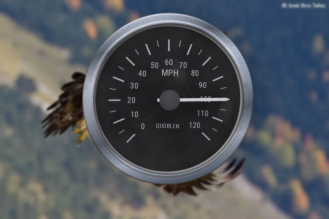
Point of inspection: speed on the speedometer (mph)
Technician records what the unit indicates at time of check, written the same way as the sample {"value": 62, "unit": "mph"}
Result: {"value": 100, "unit": "mph"}
